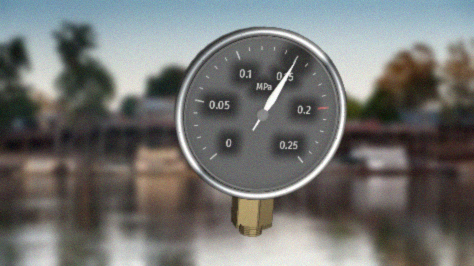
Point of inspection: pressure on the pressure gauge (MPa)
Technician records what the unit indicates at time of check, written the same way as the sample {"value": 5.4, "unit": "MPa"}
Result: {"value": 0.15, "unit": "MPa"}
